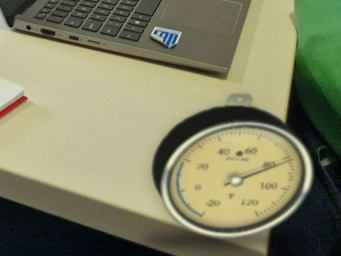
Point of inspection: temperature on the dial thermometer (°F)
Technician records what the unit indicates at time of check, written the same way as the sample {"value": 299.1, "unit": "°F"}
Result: {"value": 80, "unit": "°F"}
